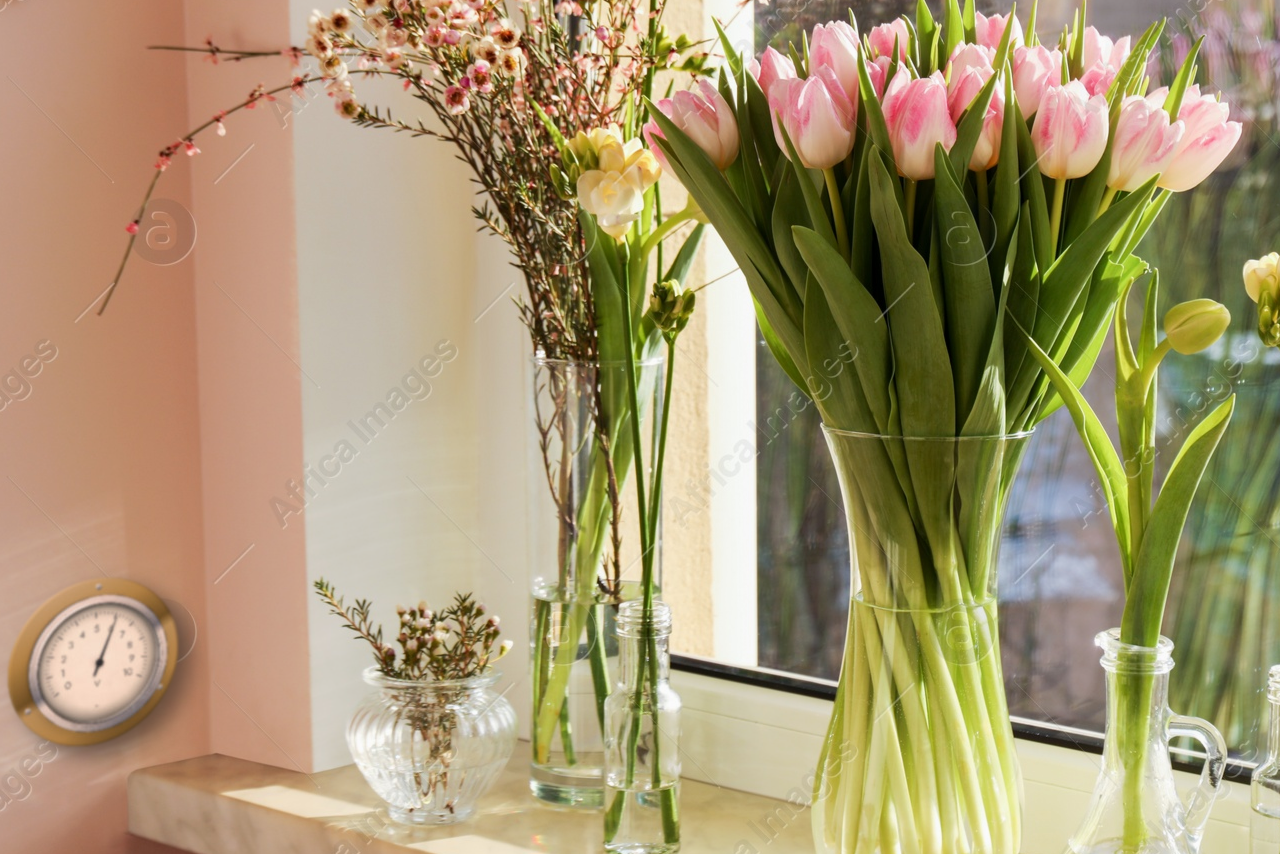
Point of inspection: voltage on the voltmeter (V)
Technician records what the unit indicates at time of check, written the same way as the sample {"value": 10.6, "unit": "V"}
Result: {"value": 6, "unit": "V"}
